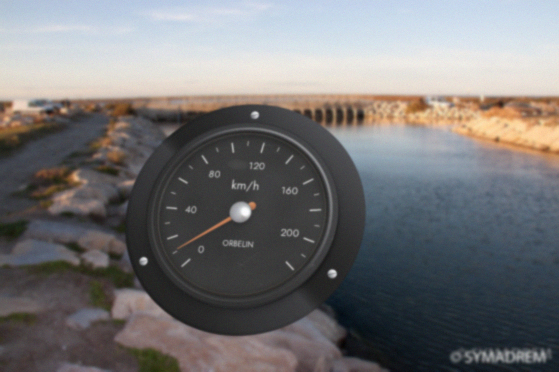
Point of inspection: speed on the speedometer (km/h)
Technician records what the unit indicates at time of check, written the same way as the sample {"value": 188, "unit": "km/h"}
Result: {"value": 10, "unit": "km/h"}
